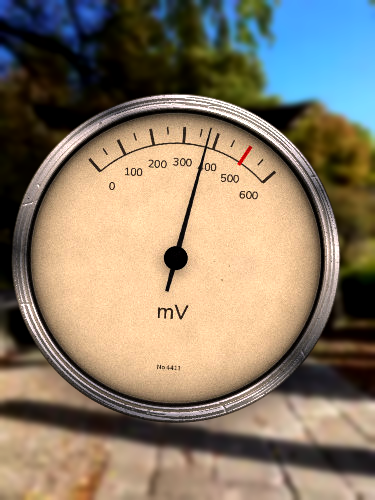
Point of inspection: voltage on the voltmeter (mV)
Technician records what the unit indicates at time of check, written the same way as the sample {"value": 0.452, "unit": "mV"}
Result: {"value": 375, "unit": "mV"}
